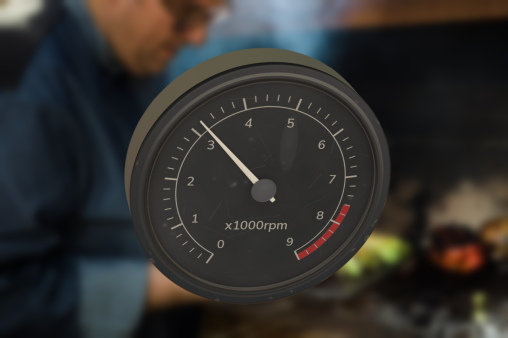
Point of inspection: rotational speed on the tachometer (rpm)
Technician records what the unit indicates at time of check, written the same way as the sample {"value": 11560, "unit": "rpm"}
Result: {"value": 3200, "unit": "rpm"}
